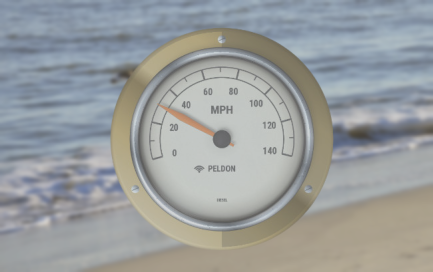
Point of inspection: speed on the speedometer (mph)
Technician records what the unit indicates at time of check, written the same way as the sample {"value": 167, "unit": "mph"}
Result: {"value": 30, "unit": "mph"}
